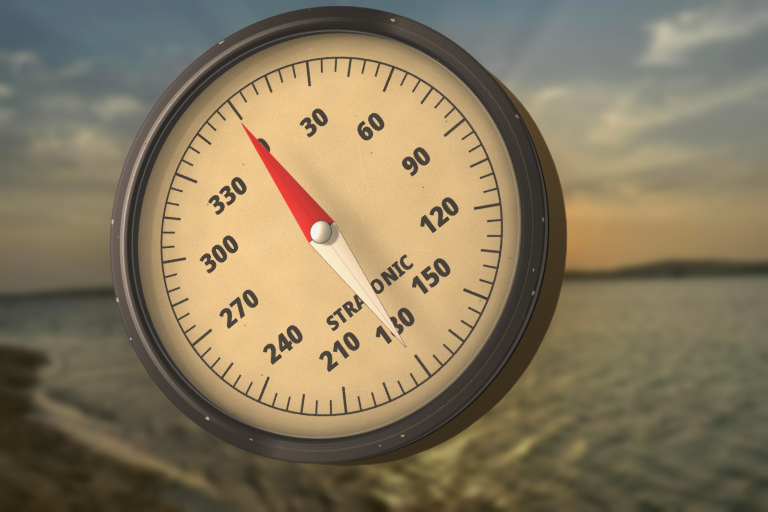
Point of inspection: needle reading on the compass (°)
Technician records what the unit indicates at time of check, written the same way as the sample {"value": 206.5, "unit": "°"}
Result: {"value": 0, "unit": "°"}
